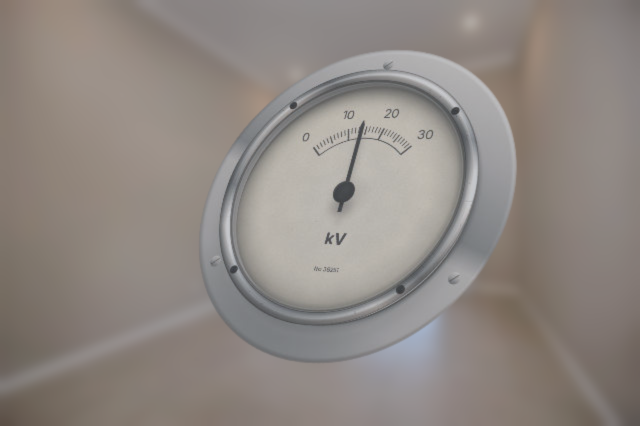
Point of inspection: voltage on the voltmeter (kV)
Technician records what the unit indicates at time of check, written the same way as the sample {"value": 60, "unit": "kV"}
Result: {"value": 15, "unit": "kV"}
